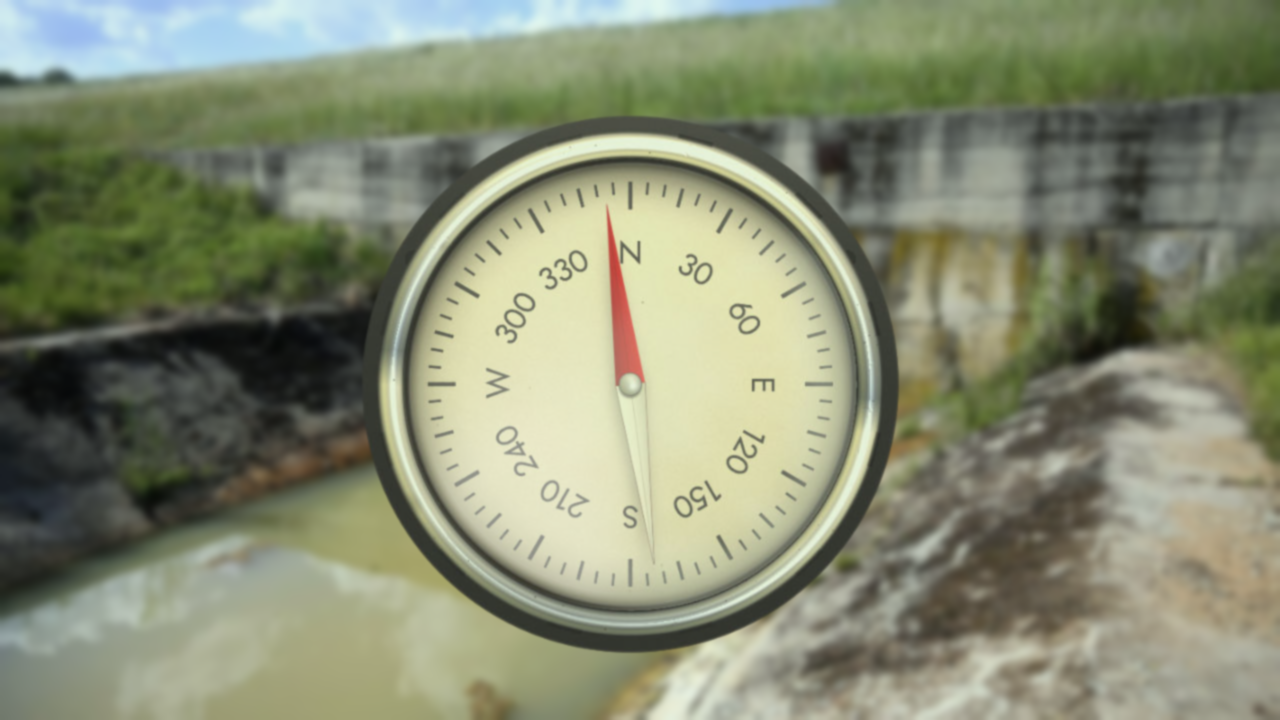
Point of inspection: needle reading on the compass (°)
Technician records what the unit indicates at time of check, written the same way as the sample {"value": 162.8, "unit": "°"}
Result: {"value": 352.5, "unit": "°"}
